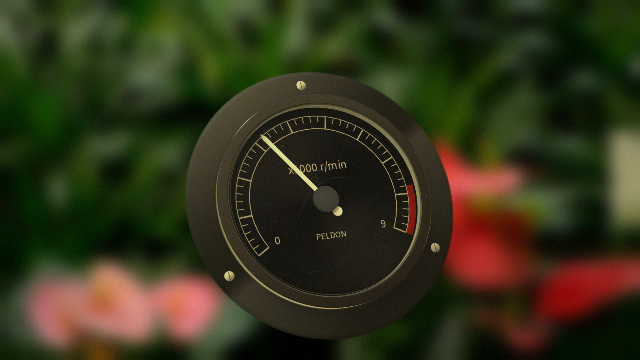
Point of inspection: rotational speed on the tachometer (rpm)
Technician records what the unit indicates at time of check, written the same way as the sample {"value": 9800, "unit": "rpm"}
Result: {"value": 3200, "unit": "rpm"}
